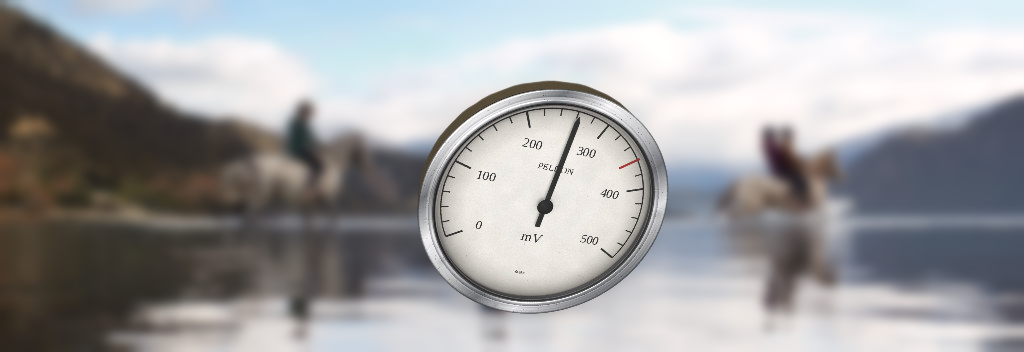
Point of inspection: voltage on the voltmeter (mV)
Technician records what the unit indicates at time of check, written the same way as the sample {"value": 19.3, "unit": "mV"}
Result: {"value": 260, "unit": "mV"}
